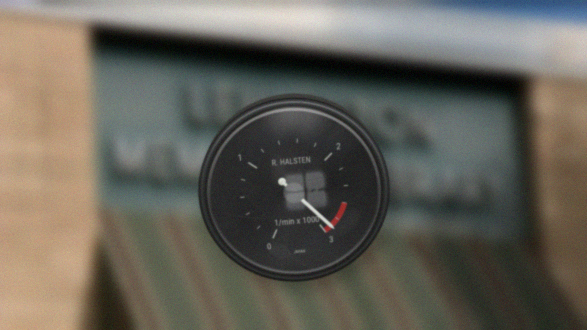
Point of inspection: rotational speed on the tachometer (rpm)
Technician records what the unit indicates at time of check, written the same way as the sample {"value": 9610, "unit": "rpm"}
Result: {"value": 2900, "unit": "rpm"}
